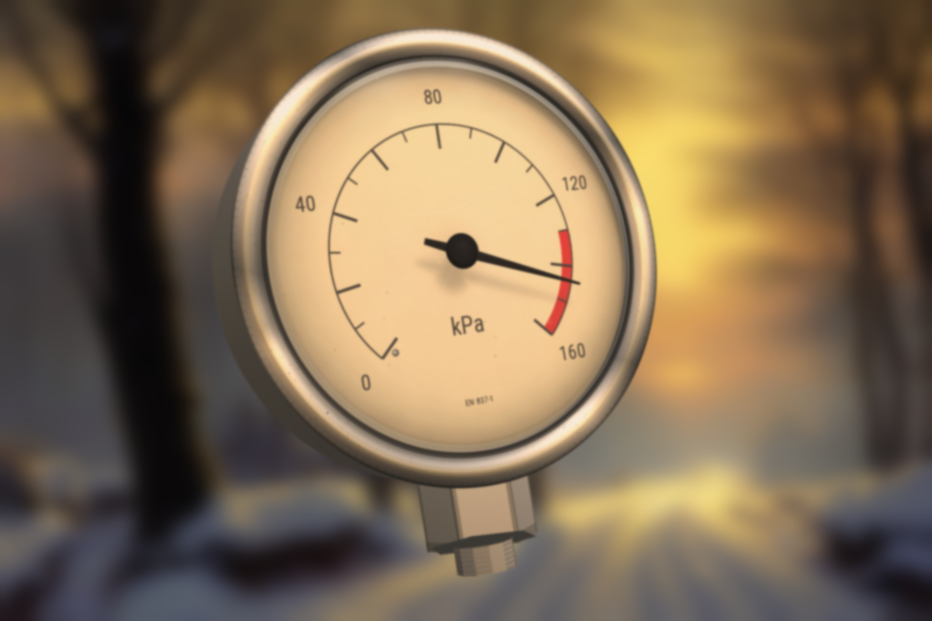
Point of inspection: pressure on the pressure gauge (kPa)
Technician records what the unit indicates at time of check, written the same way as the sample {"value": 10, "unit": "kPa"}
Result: {"value": 145, "unit": "kPa"}
